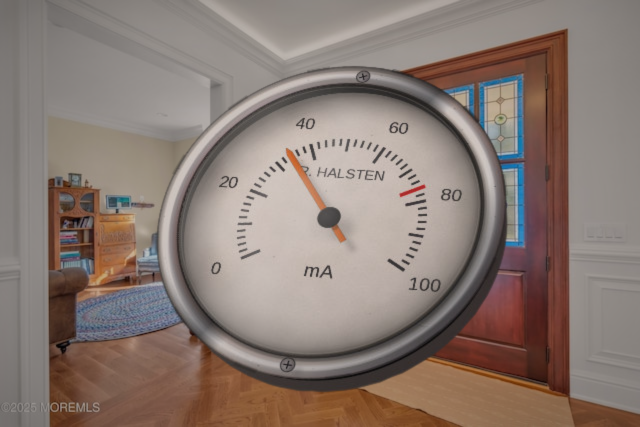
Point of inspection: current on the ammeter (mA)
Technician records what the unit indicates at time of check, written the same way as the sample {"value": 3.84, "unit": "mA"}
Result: {"value": 34, "unit": "mA"}
